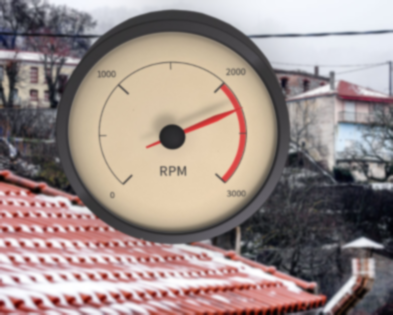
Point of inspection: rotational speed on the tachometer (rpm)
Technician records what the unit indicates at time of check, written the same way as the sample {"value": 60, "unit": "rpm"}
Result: {"value": 2250, "unit": "rpm"}
